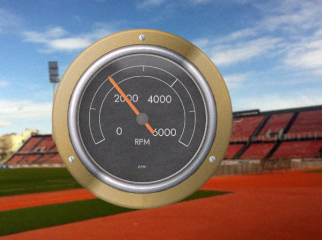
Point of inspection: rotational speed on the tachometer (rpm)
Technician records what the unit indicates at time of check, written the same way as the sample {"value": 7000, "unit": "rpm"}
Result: {"value": 2000, "unit": "rpm"}
